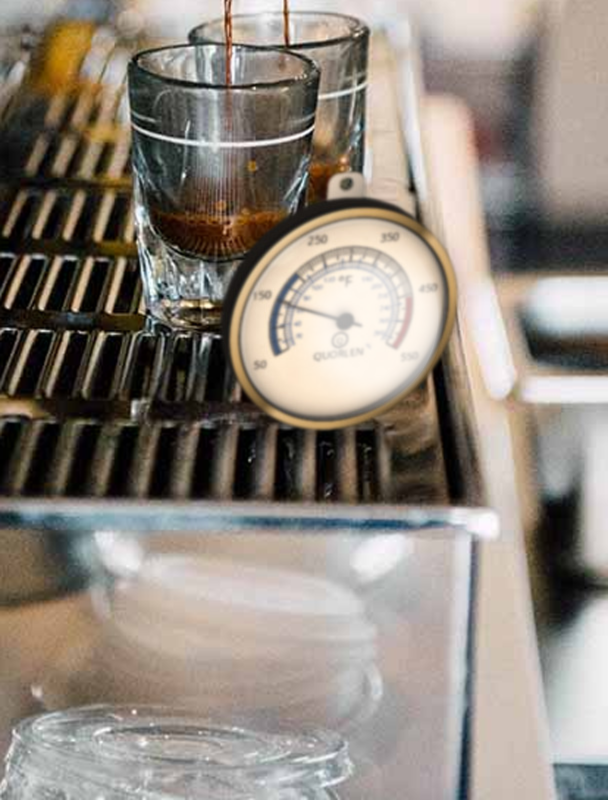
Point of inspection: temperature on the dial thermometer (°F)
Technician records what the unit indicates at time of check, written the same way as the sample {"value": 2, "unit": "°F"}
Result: {"value": 150, "unit": "°F"}
